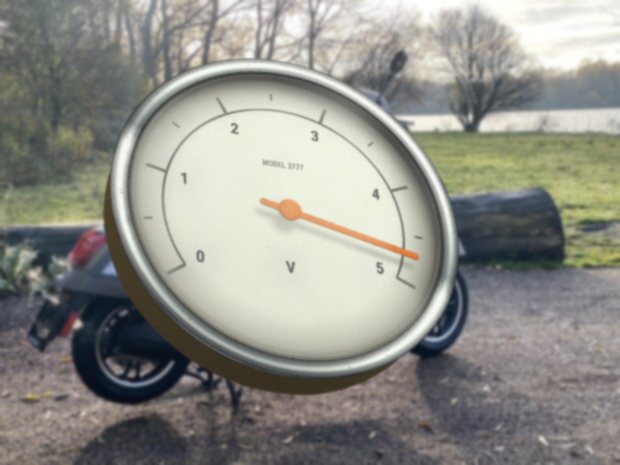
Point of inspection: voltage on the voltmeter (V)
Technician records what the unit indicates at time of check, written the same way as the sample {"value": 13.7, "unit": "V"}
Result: {"value": 4.75, "unit": "V"}
